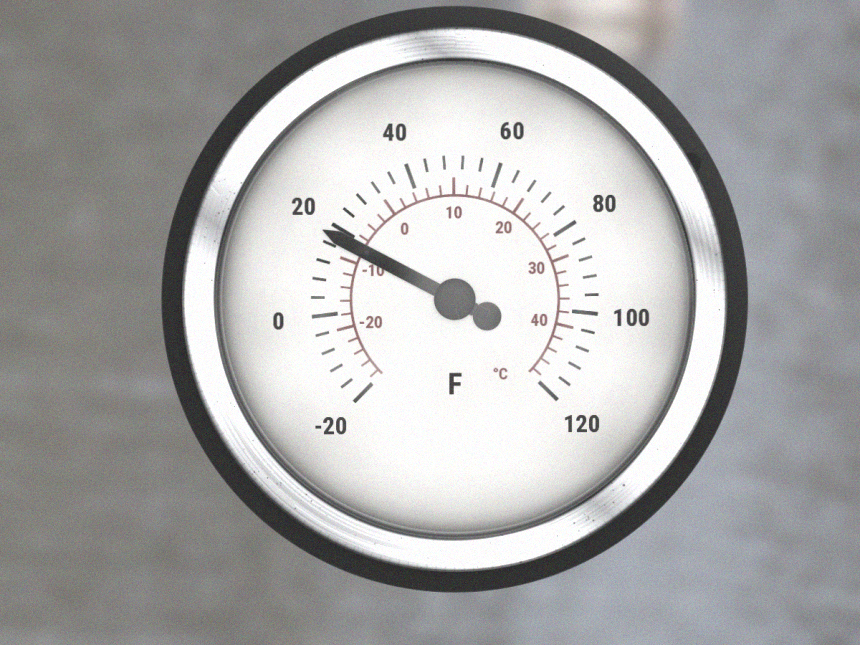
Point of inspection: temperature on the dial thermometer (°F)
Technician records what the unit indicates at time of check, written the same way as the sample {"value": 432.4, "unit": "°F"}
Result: {"value": 18, "unit": "°F"}
